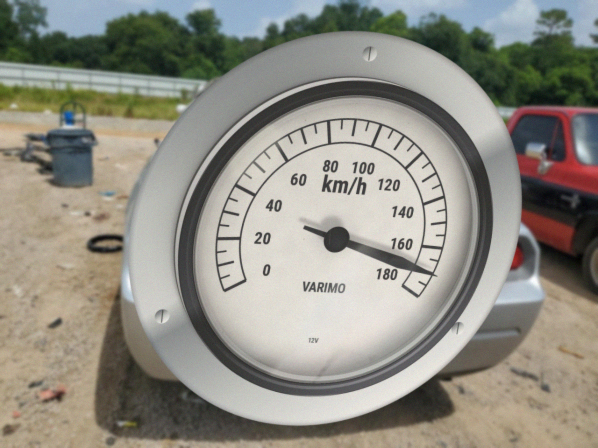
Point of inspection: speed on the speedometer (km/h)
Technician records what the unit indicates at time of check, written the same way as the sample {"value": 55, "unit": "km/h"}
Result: {"value": 170, "unit": "km/h"}
